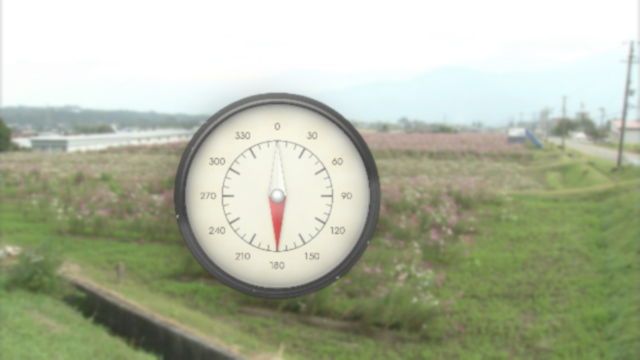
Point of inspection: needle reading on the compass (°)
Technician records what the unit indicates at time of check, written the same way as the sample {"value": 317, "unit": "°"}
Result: {"value": 180, "unit": "°"}
